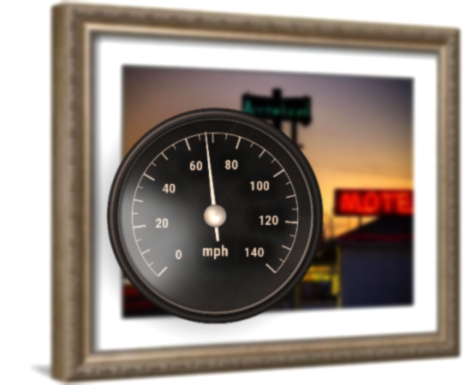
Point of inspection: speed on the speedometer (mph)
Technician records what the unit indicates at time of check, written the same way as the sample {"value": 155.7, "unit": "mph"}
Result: {"value": 67.5, "unit": "mph"}
